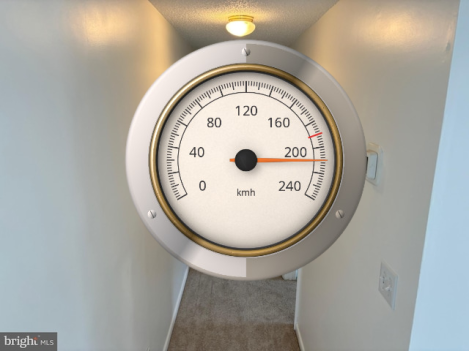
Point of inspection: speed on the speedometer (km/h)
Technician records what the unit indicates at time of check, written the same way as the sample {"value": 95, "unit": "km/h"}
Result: {"value": 210, "unit": "km/h"}
